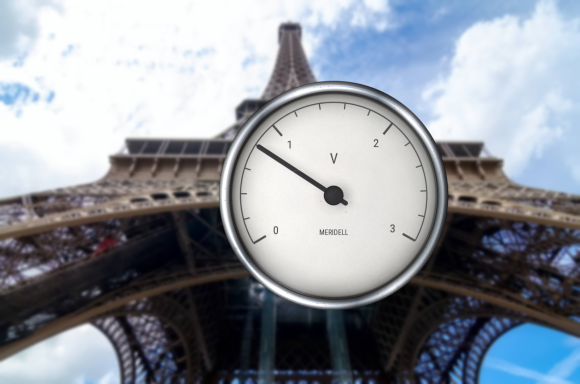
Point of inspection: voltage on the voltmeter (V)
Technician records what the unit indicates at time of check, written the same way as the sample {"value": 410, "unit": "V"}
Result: {"value": 0.8, "unit": "V"}
